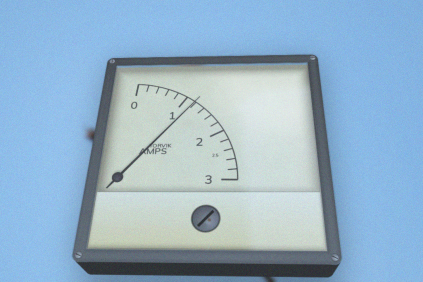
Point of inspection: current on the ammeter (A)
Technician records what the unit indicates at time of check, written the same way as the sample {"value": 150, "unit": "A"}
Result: {"value": 1.2, "unit": "A"}
